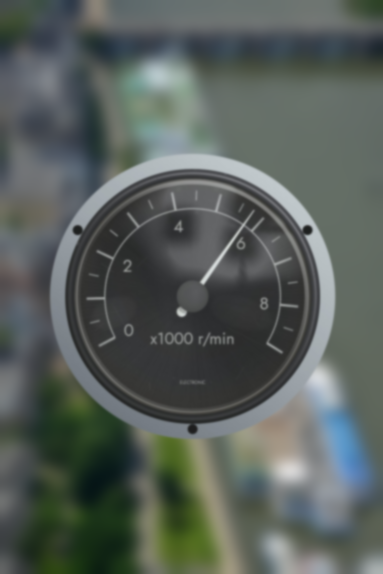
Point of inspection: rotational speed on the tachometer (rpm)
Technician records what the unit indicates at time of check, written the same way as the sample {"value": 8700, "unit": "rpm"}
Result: {"value": 5750, "unit": "rpm"}
